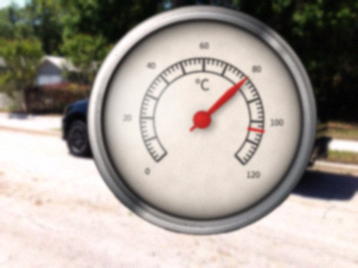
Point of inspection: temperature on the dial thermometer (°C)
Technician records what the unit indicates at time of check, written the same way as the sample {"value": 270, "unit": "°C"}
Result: {"value": 80, "unit": "°C"}
